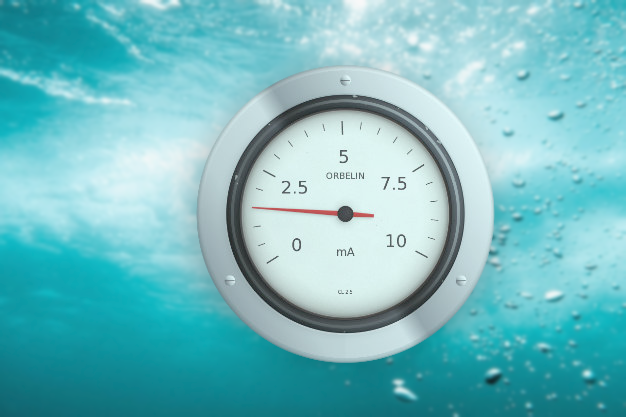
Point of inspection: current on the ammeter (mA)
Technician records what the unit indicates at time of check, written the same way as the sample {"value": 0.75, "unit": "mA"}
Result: {"value": 1.5, "unit": "mA"}
